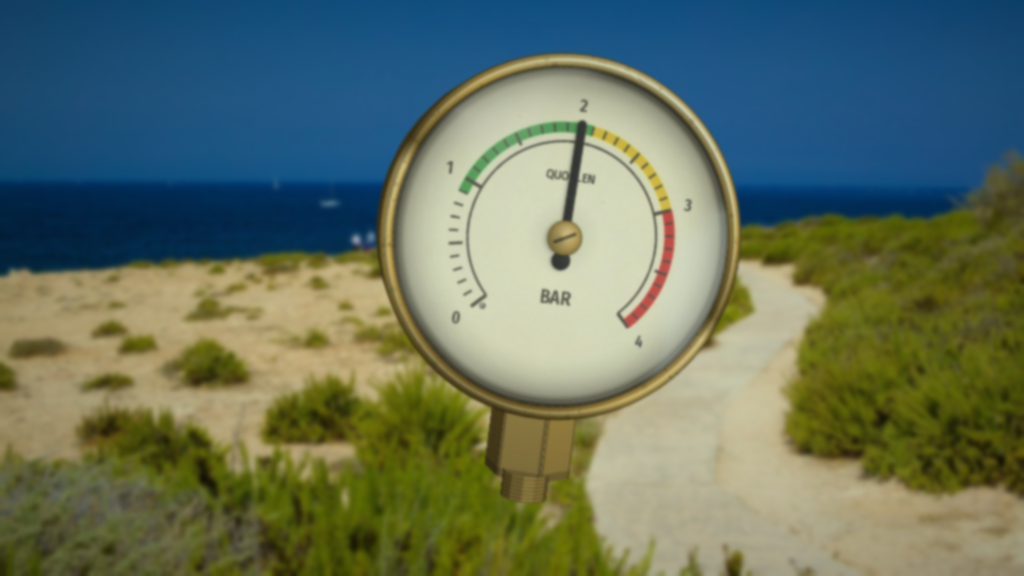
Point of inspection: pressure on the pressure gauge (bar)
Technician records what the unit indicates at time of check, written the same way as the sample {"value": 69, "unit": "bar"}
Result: {"value": 2, "unit": "bar"}
